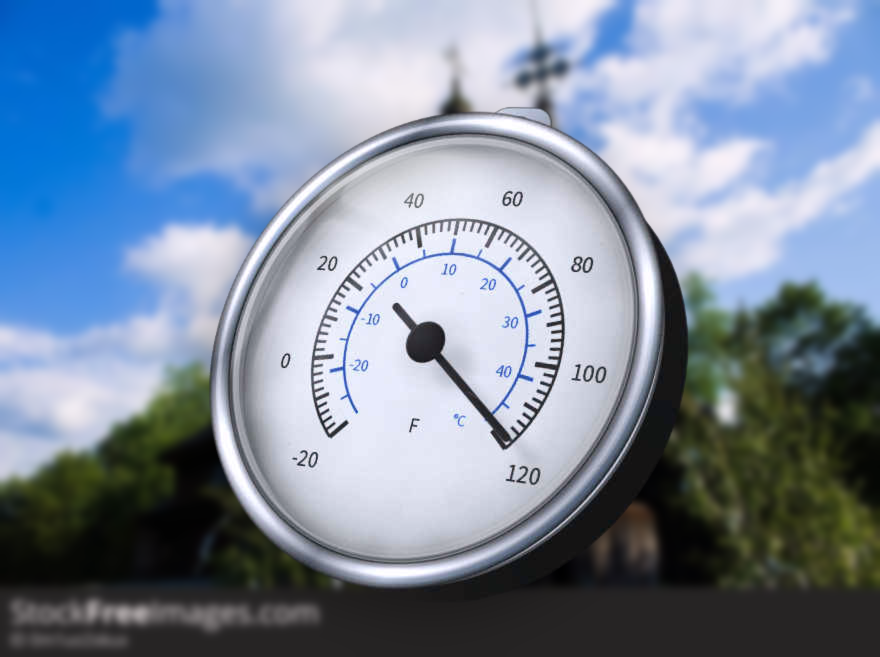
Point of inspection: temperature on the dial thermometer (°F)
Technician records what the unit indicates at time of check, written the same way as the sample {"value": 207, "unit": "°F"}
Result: {"value": 118, "unit": "°F"}
